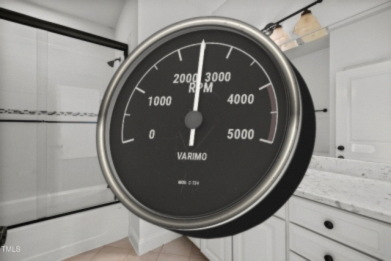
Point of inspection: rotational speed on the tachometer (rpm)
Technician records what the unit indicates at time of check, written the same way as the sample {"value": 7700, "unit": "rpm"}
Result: {"value": 2500, "unit": "rpm"}
